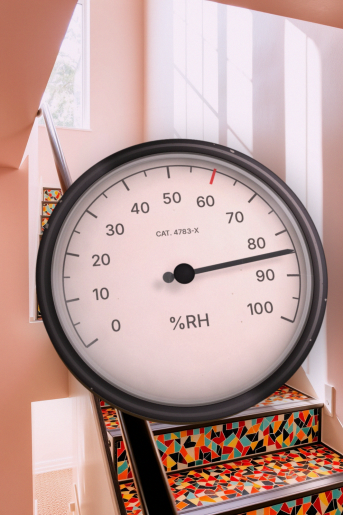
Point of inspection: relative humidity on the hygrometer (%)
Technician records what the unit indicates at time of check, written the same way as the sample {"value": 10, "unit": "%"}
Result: {"value": 85, "unit": "%"}
